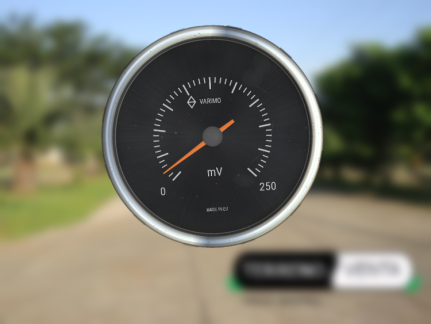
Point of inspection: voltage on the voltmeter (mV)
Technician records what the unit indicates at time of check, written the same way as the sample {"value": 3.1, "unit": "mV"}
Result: {"value": 10, "unit": "mV"}
